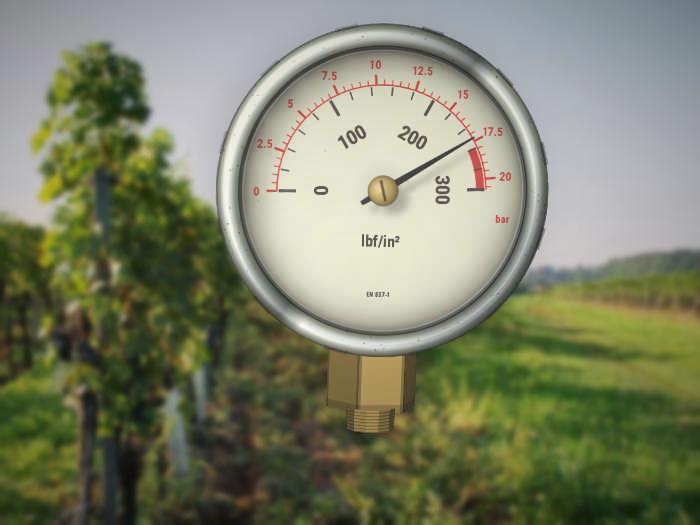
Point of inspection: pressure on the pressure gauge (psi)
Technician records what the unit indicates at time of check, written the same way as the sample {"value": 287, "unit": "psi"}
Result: {"value": 250, "unit": "psi"}
